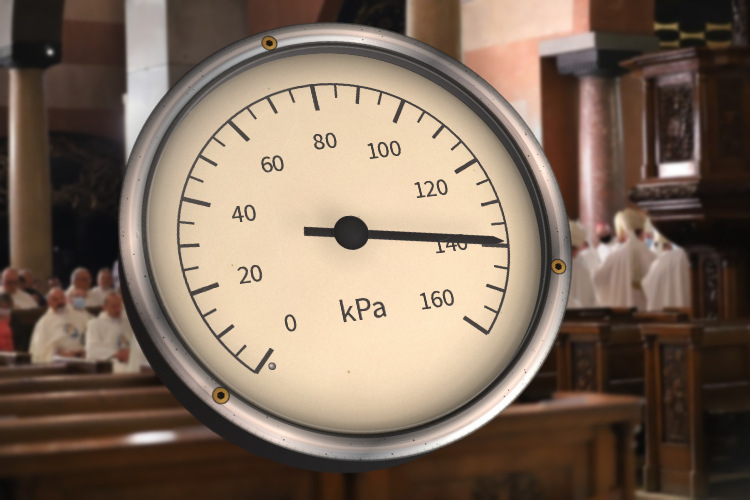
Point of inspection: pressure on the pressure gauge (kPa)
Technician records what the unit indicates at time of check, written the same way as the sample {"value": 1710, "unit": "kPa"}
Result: {"value": 140, "unit": "kPa"}
